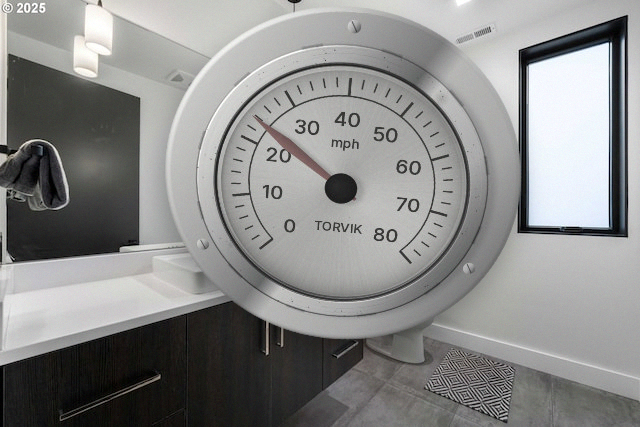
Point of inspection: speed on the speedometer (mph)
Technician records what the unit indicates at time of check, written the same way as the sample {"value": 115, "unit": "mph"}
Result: {"value": 24, "unit": "mph"}
